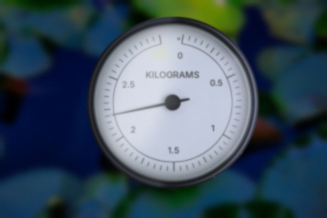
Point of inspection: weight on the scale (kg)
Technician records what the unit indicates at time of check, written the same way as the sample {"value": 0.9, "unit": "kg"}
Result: {"value": 2.2, "unit": "kg"}
